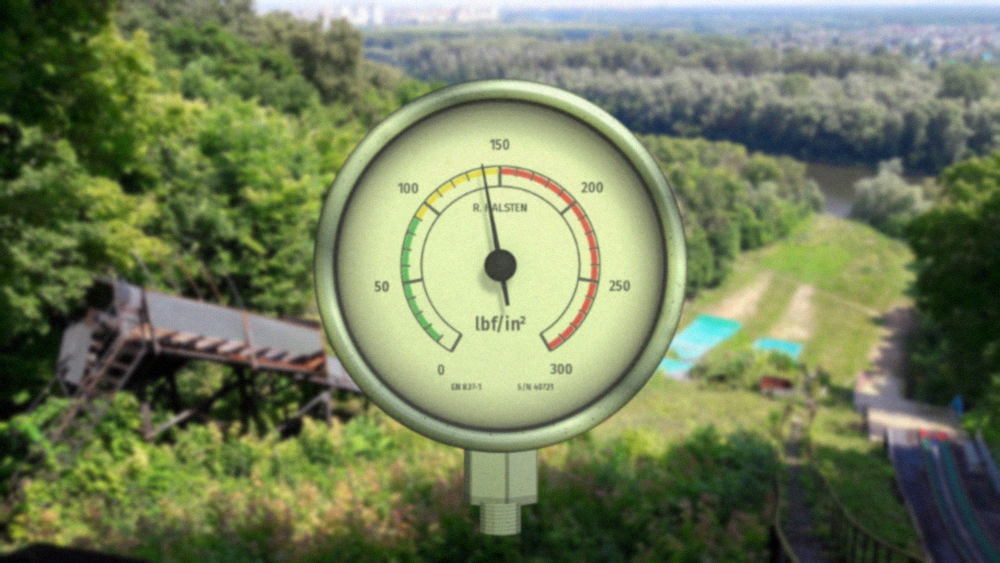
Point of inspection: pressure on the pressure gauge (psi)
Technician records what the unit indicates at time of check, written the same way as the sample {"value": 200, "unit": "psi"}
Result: {"value": 140, "unit": "psi"}
